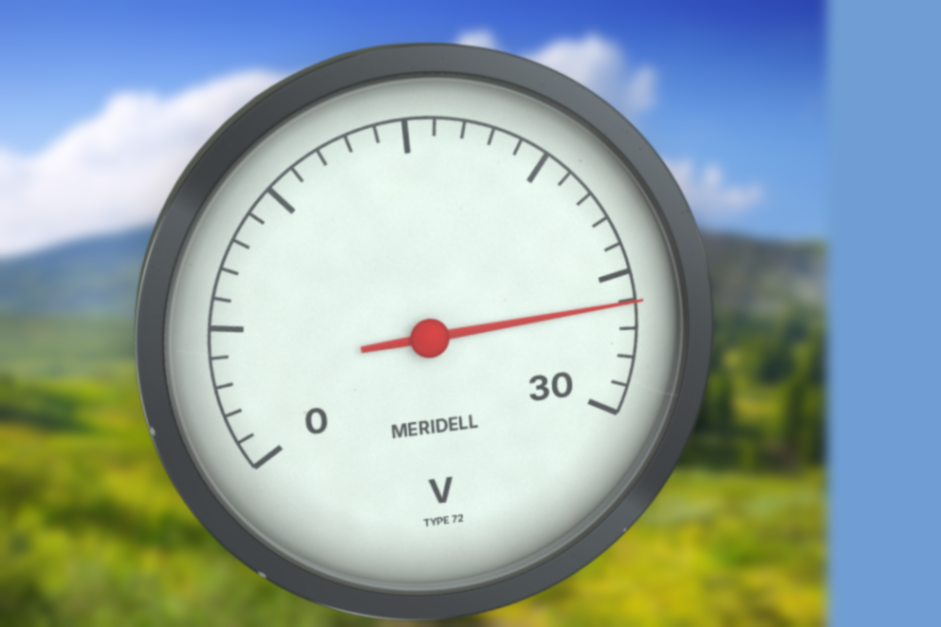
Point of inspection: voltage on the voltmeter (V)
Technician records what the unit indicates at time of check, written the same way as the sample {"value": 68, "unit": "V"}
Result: {"value": 26, "unit": "V"}
